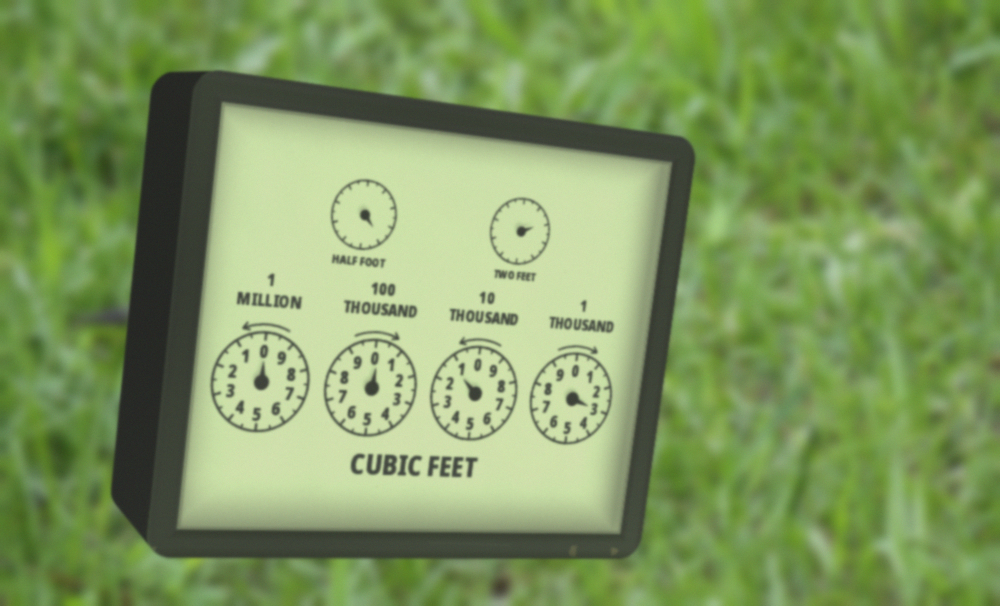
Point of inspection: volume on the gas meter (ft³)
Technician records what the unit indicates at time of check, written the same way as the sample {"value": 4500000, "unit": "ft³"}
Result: {"value": 1300, "unit": "ft³"}
